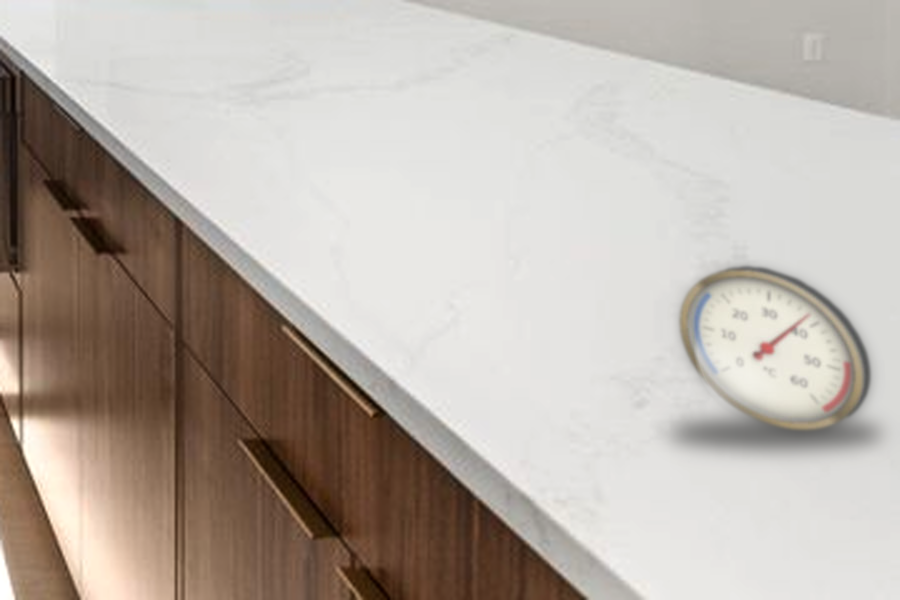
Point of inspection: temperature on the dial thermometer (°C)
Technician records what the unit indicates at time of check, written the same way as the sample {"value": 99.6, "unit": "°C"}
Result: {"value": 38, "unit": "°C"}
